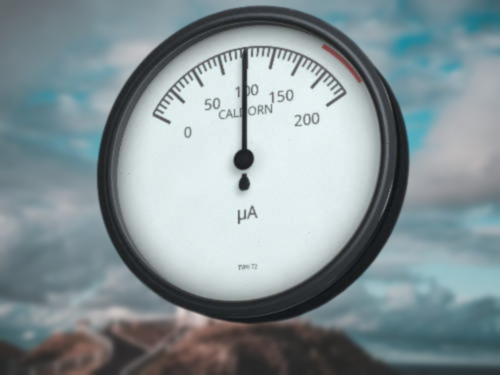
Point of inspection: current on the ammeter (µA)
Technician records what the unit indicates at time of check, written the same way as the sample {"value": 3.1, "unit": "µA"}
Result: {"value": 100, "unit": "µA"}
